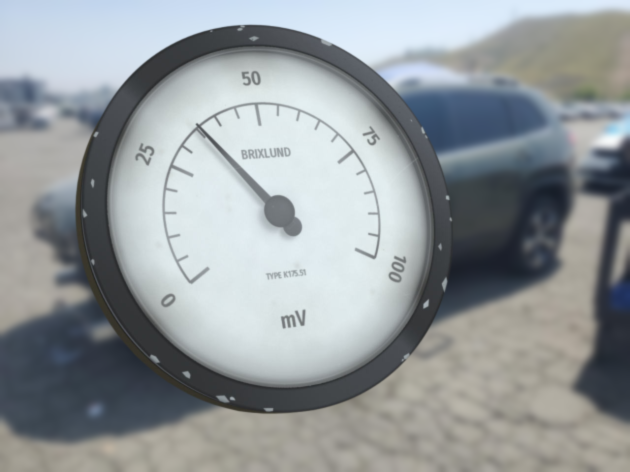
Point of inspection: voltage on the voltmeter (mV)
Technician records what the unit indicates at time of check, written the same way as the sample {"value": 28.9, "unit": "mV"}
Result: {"value": 35, "unit": "mV"}
